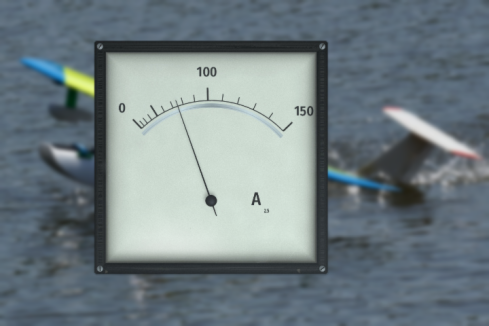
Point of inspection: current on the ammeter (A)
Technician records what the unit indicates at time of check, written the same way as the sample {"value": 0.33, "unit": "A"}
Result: {"value": 75, "unit": "A"}
